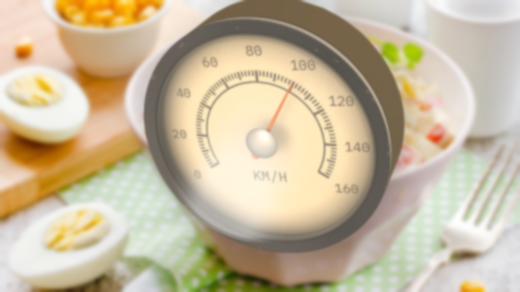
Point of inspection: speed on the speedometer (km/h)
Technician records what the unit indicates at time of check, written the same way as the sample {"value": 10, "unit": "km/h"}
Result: {"value": 100, "unit": "km/h"}
